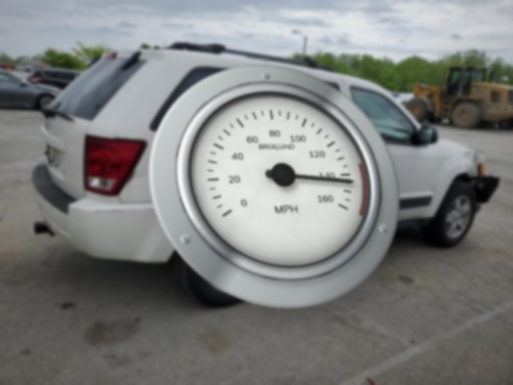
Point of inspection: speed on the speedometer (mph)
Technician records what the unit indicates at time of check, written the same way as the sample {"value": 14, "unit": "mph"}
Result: {"value": 145, "unit": "mph"}
